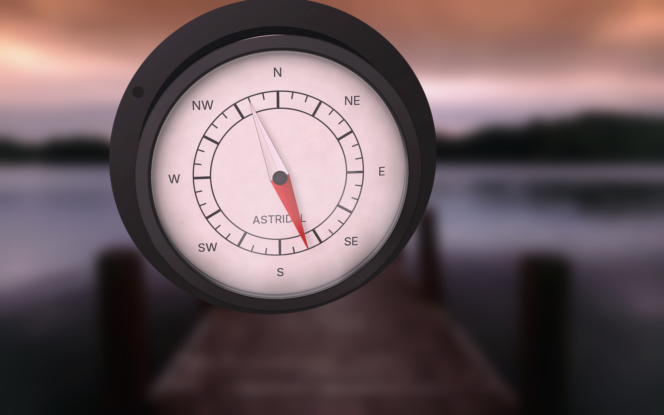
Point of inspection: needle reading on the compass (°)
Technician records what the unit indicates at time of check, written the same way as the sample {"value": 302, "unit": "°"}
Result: {"value": 160, "unit": "°"}
